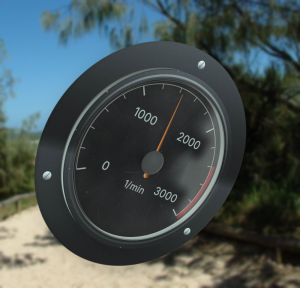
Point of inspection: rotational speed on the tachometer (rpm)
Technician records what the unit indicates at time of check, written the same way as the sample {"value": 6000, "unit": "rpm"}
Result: {"value": 1400, "unit": "rpm"}
